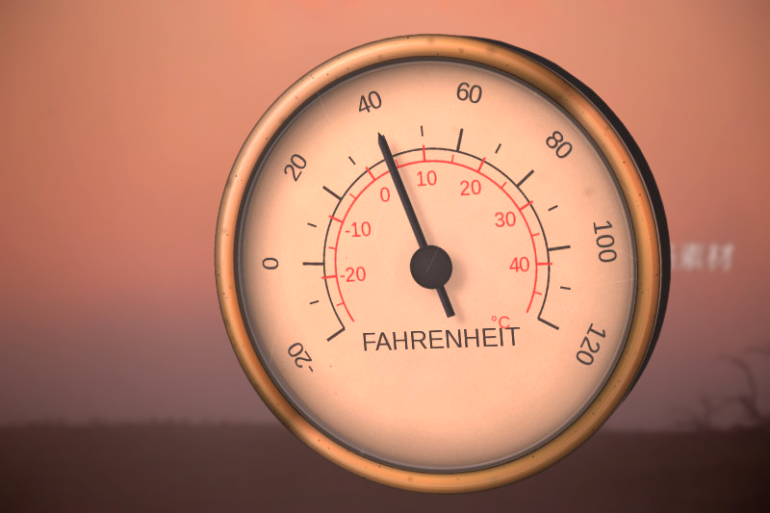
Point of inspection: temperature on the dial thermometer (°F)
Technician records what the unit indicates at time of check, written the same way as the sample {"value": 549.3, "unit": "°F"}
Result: {"value": 40, "unit": "°F"}
